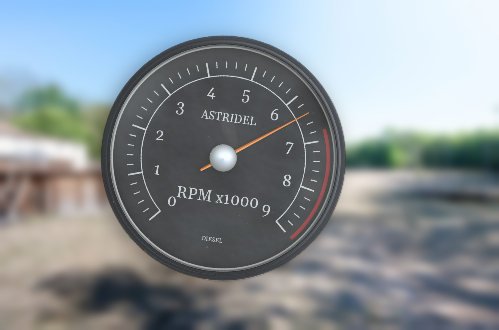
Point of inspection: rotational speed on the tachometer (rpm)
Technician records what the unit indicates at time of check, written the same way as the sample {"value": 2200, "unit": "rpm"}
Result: {"value": 6400, "unit": "rpm"}
